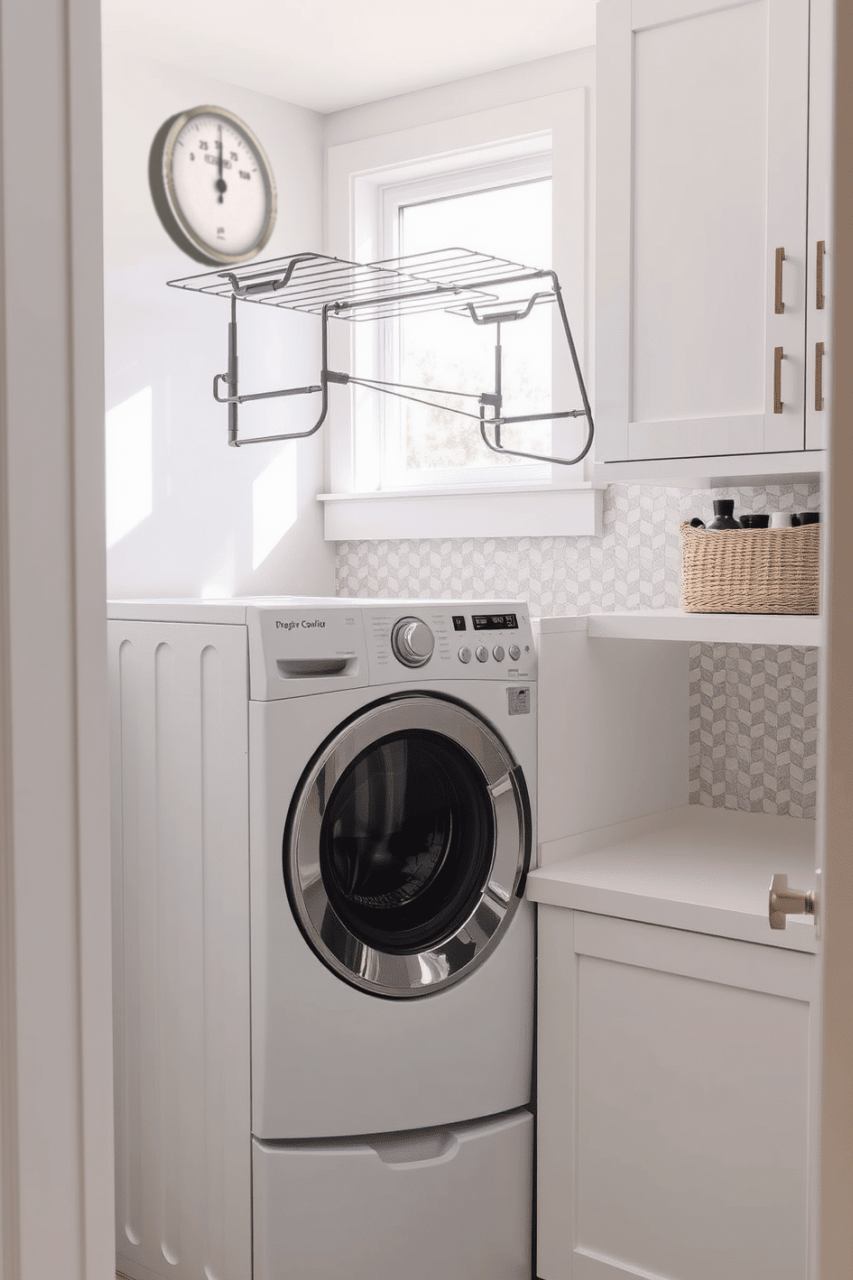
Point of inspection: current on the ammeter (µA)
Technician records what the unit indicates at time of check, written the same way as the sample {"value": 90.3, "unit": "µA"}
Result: {"value": 50, "unit": "µA"}
